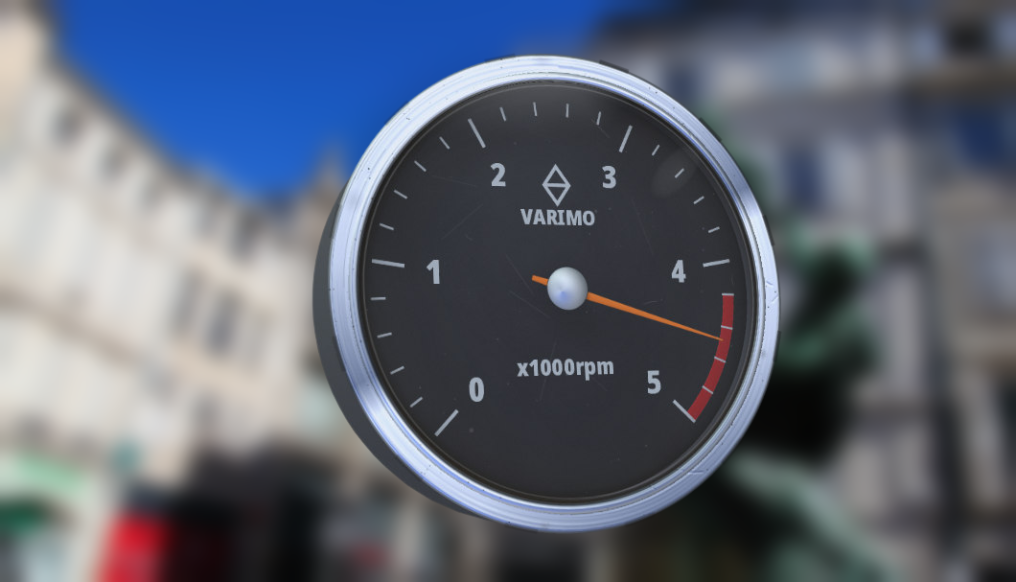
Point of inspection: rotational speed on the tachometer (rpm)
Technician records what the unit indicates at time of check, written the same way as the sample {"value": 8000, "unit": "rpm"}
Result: {"value": 4500, "unit": "rpm"}
